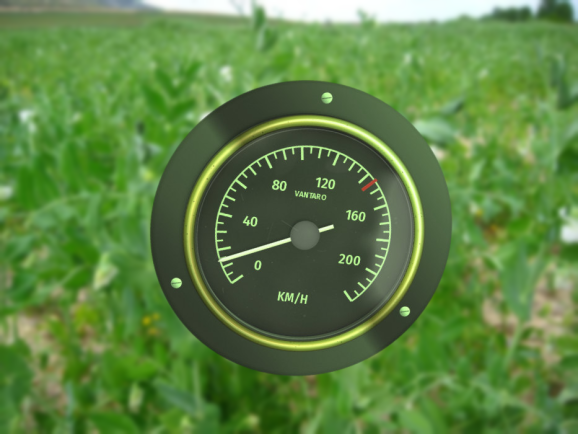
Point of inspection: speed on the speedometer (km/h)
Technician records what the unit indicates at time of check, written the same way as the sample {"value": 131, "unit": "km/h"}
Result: {"value": 15, "unit": "km/h"}
